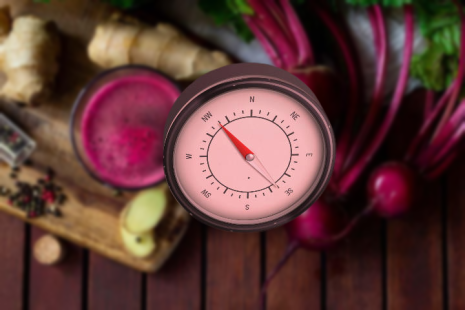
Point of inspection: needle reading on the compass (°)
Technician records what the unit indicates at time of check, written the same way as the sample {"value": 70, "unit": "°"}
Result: {"value": 320, "unit": "°"}
